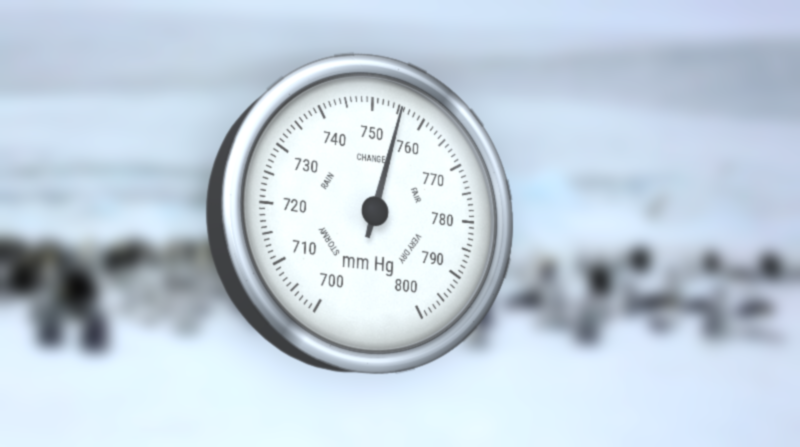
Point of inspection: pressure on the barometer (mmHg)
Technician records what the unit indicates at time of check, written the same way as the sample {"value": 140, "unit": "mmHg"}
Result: {"value": 755, "unit": "mmHg"}
